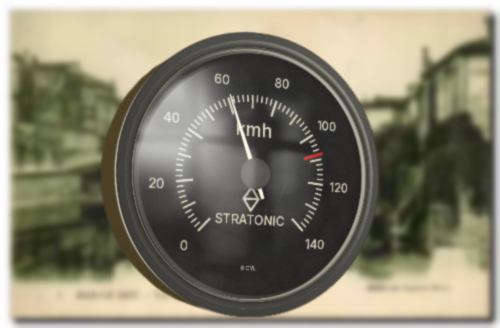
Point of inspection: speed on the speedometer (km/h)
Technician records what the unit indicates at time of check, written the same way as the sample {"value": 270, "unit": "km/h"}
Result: {"value": 60, "unit": "km/h"}
